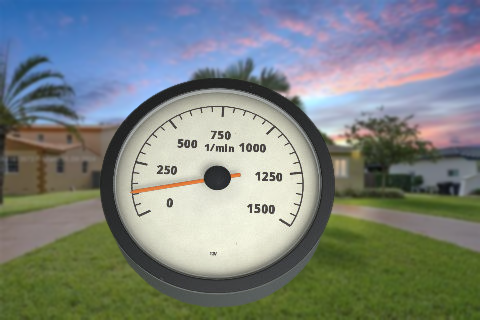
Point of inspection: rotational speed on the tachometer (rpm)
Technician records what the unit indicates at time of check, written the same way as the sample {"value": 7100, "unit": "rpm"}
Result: {"value": 100, "unit": "rpm"}
